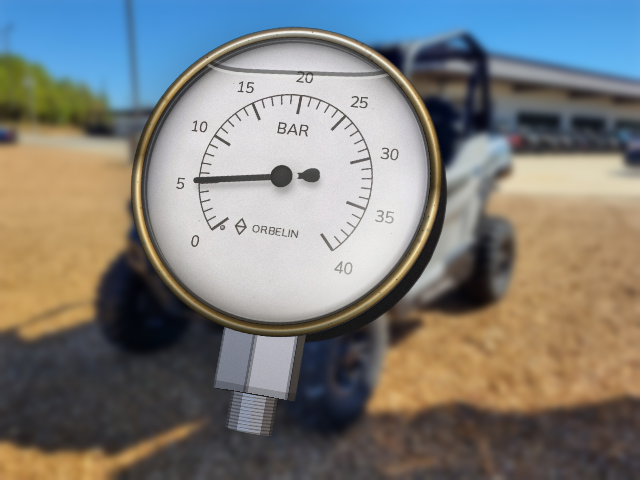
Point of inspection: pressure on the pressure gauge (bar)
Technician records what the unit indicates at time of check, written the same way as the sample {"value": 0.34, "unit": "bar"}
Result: {"value": 5, "unit": "bar"}
